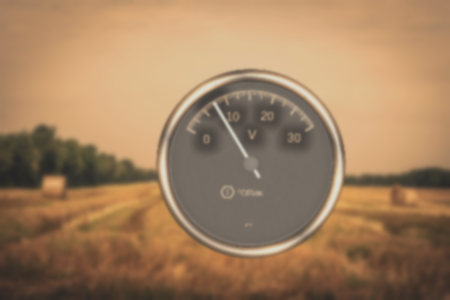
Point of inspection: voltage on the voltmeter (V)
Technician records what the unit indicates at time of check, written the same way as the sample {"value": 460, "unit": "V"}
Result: {"value": 7.5, "unit": "V"}
